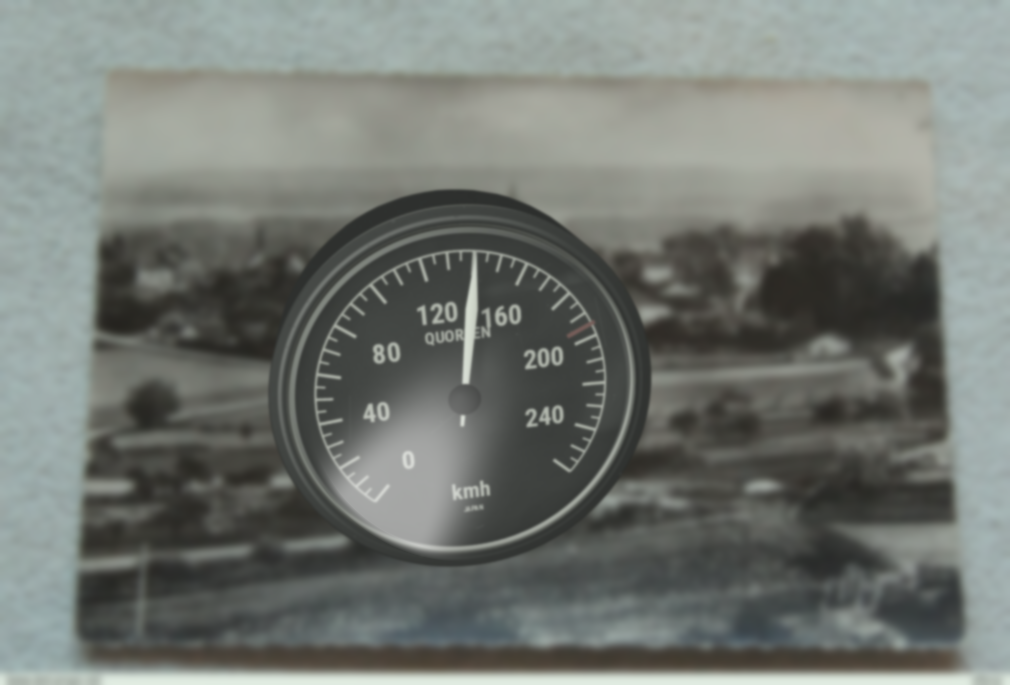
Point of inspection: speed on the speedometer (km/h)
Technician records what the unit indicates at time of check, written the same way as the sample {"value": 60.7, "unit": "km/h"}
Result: {"value": 140, "unit": "km/h"}
